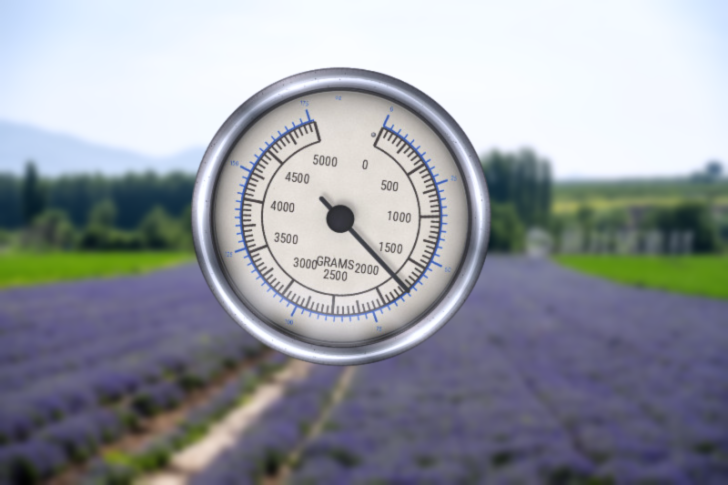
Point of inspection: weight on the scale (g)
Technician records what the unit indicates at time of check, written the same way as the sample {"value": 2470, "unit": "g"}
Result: {"value": 1750, "unit": "g"}
